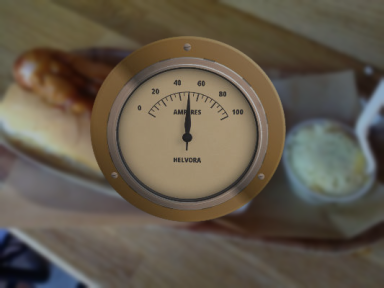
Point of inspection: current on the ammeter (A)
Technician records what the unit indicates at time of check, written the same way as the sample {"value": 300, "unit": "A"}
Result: {"value": 50, "unit": "A"}
